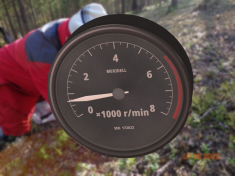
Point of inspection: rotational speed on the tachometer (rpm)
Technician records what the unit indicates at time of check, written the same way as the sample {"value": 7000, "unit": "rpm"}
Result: {"value": 750, "unit": "rpm"}
